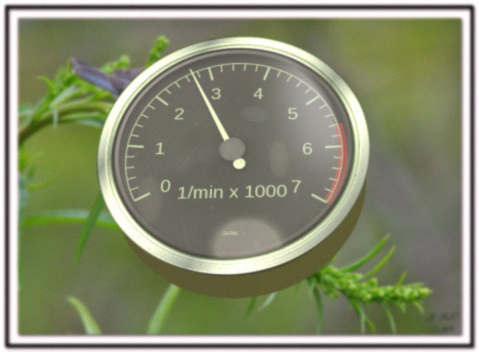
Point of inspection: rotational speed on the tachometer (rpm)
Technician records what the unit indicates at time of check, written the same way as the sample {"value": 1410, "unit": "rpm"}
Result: {"value": 2700, "unit": "rpm"}
